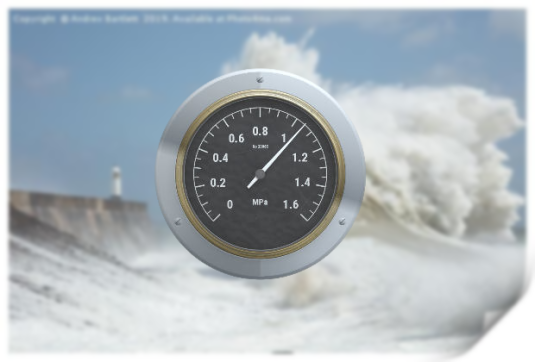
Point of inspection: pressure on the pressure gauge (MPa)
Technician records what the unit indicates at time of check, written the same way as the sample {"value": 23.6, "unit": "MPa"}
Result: {"value": 1.05, "unit": "MPa"}
